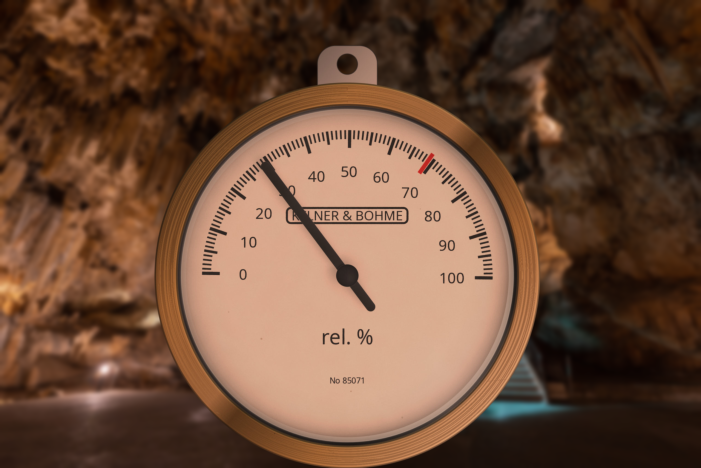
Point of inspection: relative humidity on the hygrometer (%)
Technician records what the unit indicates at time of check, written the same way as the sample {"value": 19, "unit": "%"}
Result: {"value": 29, "unit": "%"}
